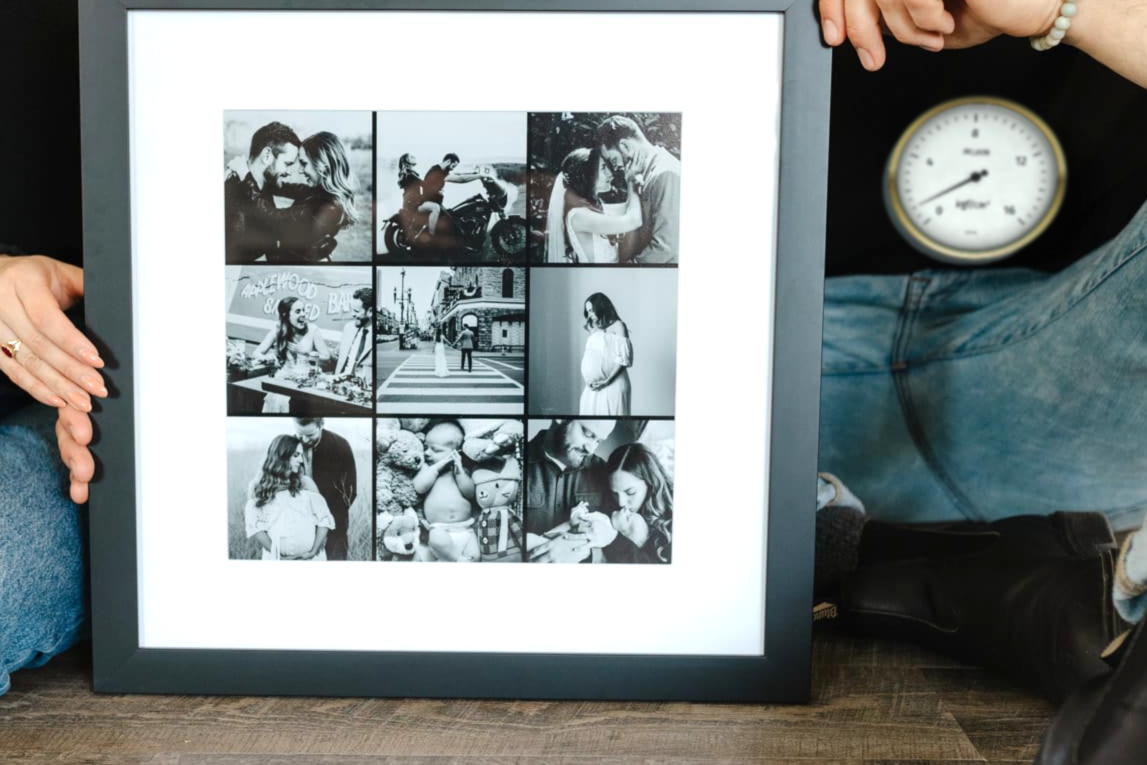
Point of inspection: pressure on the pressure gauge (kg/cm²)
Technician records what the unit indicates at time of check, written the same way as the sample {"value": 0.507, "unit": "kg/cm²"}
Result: {"value": 1, "unit": "kg/cm²"}
